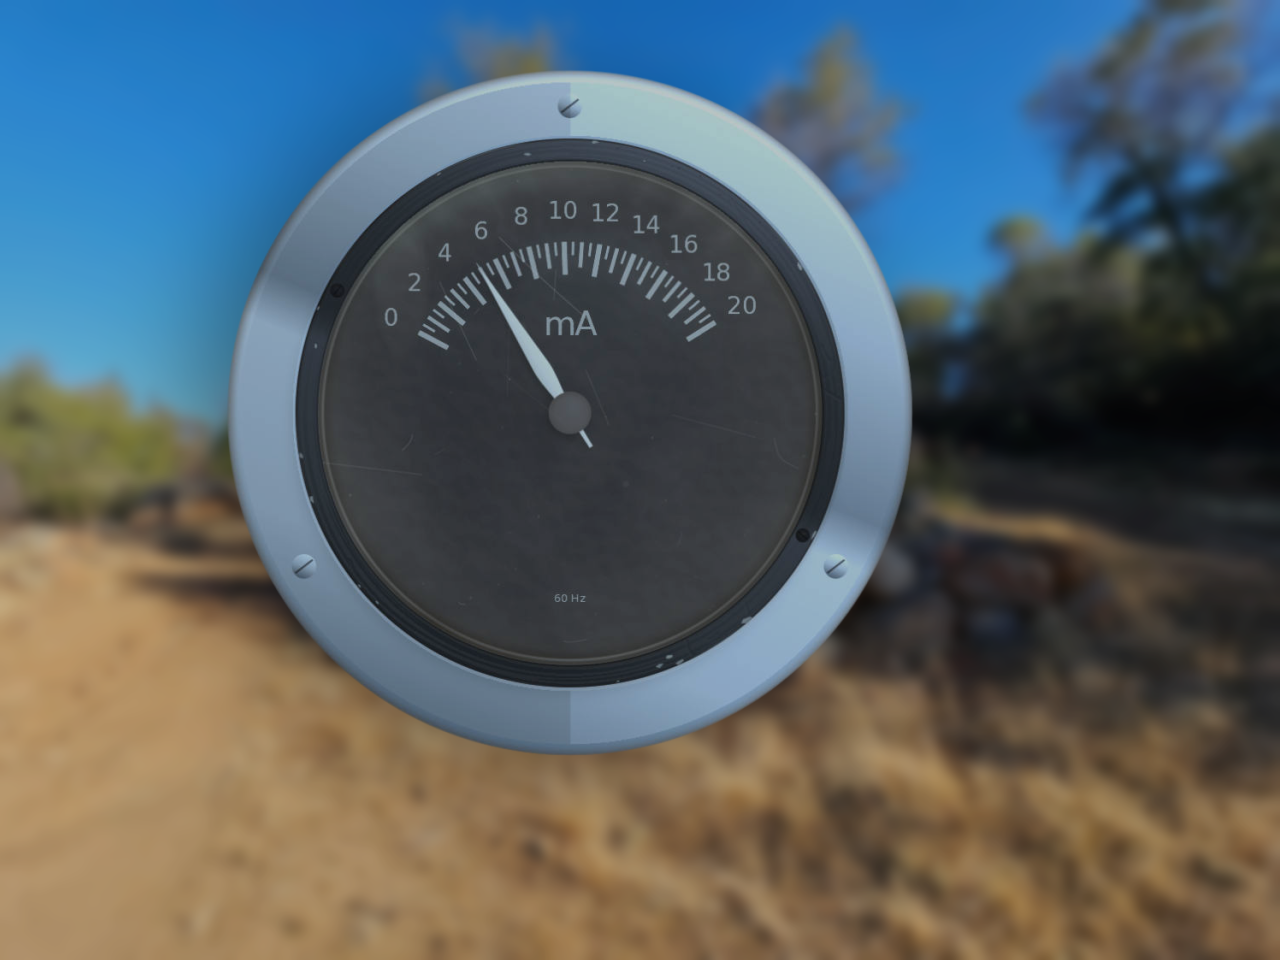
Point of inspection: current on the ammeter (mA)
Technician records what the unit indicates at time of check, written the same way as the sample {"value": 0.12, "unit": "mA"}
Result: {"value": 5, "unit": "mA"}
